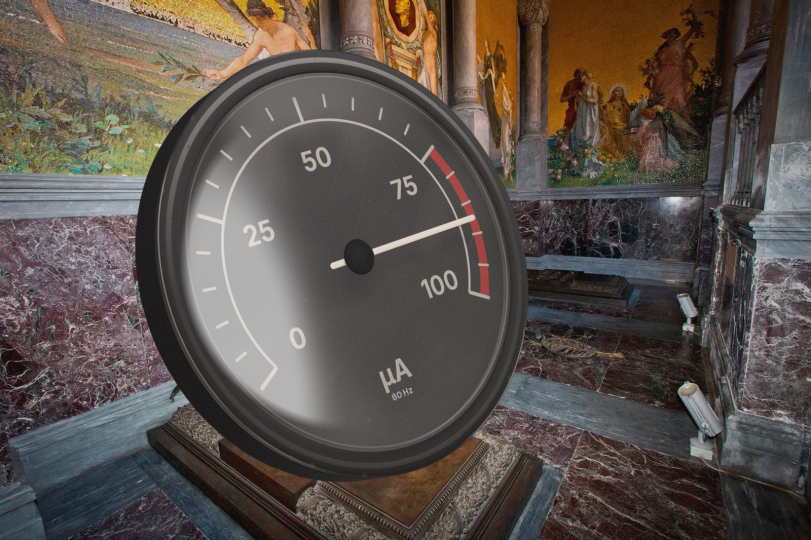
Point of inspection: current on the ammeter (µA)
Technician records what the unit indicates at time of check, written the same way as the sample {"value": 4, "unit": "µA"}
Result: {"value": 87.5, "unit": "µA"}
